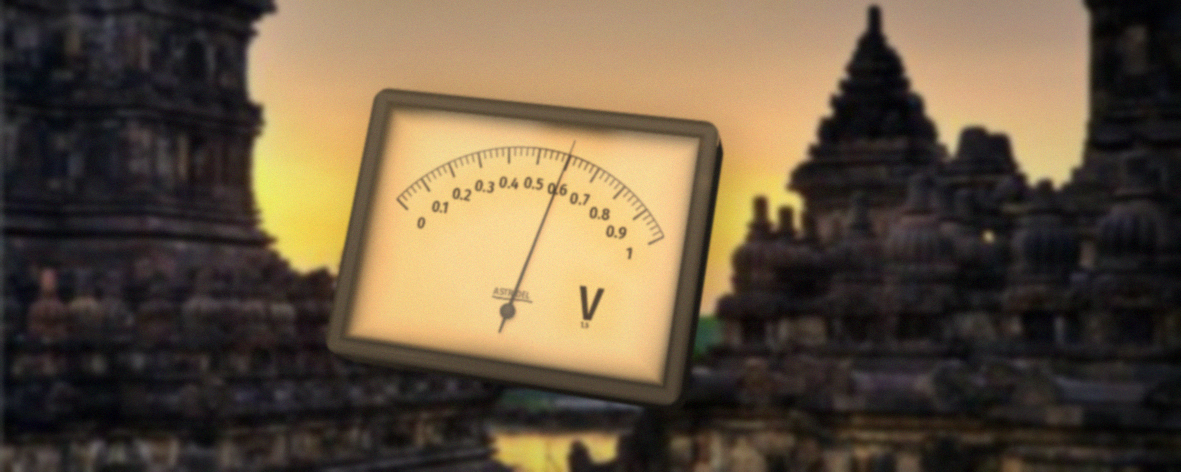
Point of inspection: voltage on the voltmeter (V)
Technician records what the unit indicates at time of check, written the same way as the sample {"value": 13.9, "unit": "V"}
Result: {"value": 0.6, "unit": "V"}
